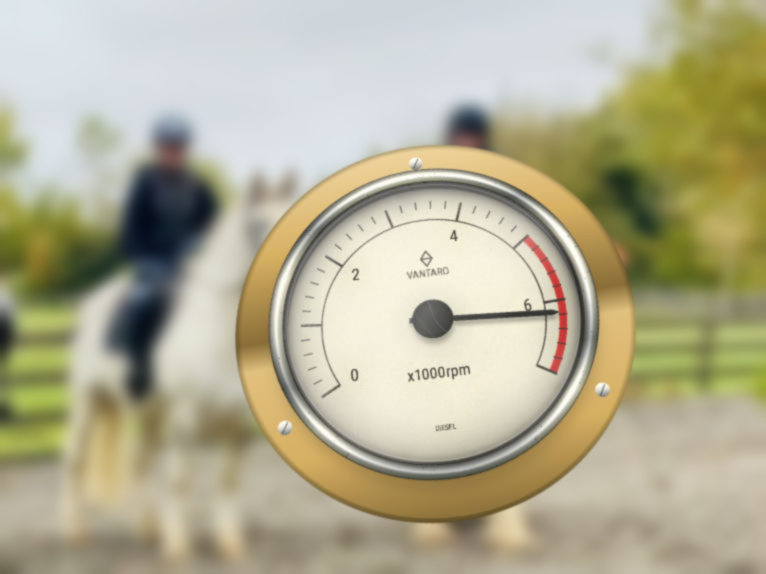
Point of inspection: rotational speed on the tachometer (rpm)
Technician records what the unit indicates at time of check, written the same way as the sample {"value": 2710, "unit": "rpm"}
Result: {"value": 6200, "unit": "rpm"}
